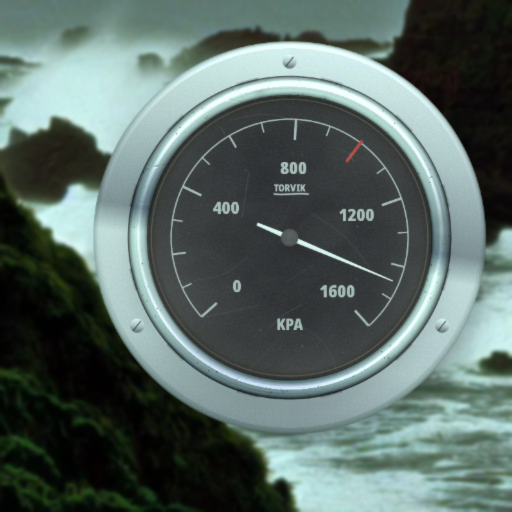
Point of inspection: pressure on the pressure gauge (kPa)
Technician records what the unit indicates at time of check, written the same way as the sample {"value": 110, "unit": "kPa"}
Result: {"value": 1450, "unit": "kPa"}
